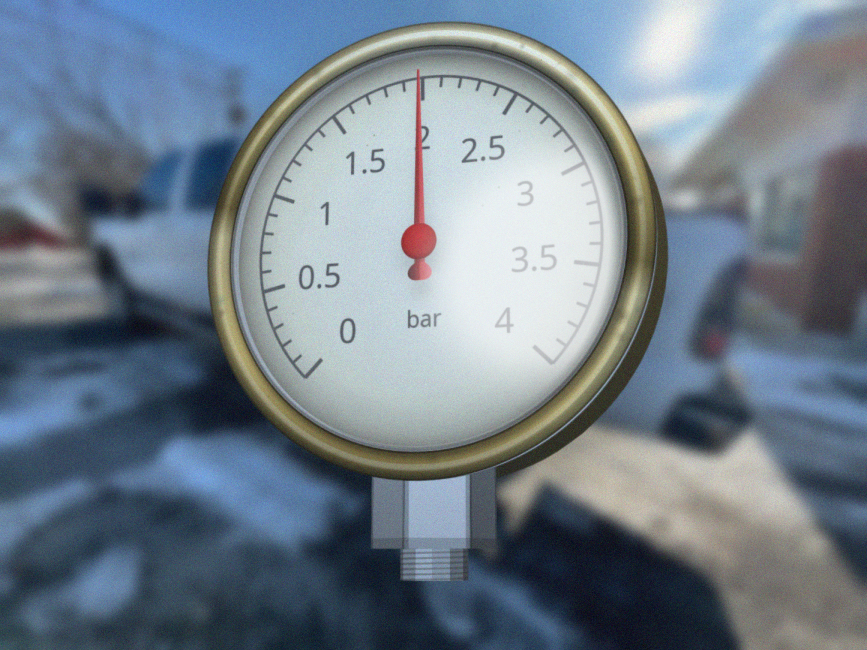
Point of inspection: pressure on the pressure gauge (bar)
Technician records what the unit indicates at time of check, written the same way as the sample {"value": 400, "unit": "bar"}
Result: {"value": 2, "unit": "bar"}
